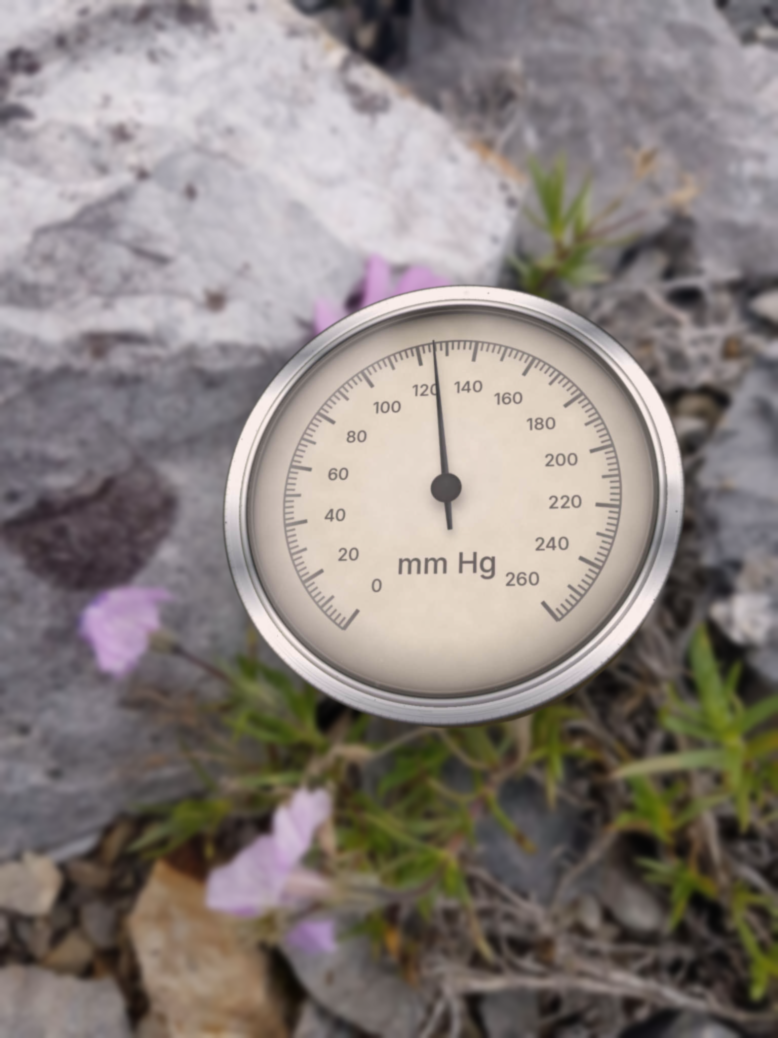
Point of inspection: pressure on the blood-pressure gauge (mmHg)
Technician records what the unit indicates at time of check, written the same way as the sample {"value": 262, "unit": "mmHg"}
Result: {"value": 126, "unit": "mmHg"}
